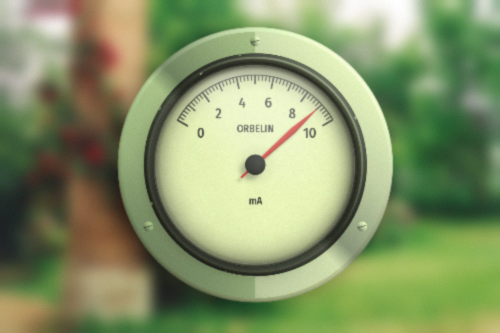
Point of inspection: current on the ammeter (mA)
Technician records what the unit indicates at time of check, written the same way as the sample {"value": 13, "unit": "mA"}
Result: {"value": 9, "unit": "mA"}
